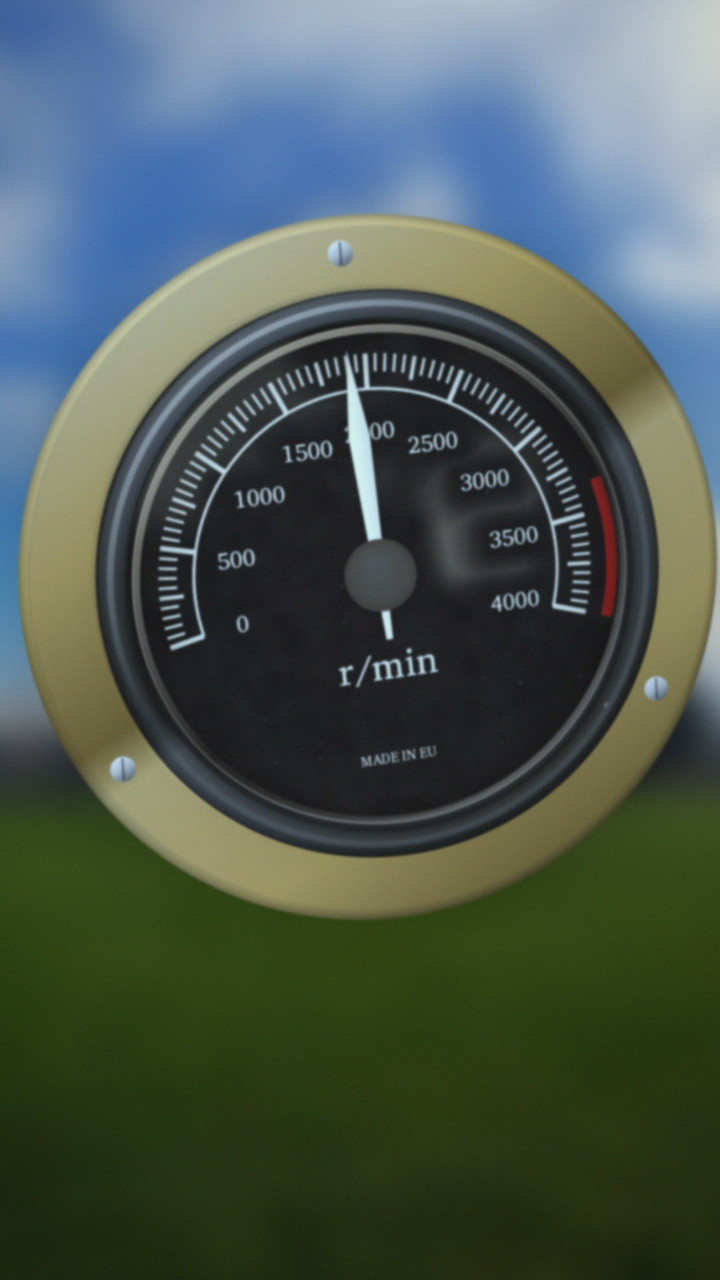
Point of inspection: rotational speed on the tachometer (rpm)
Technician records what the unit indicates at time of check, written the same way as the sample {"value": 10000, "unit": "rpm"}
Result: {"value": 1900, "unit": "rpm"}
